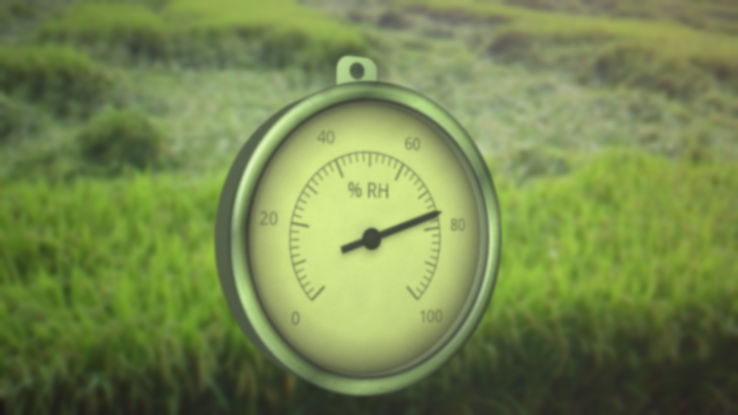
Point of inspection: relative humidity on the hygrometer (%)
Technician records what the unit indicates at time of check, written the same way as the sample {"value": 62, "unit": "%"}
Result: {"value": 76, "unit": "%"}
